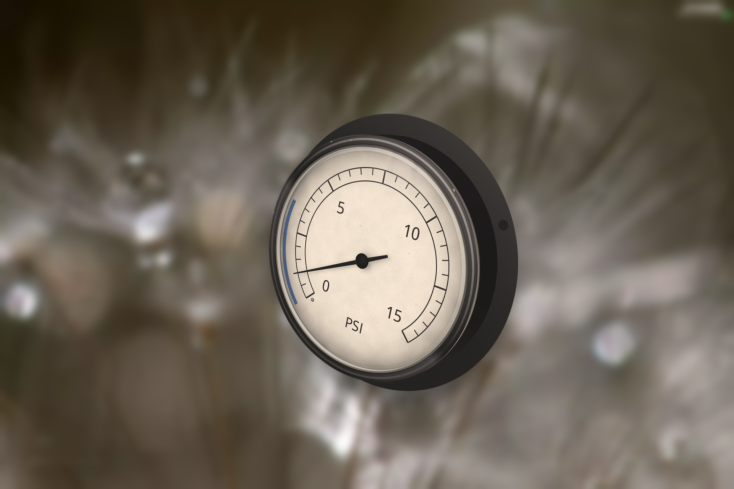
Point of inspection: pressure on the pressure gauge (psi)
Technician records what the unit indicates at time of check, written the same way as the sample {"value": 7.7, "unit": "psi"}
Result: {"value": 1, "unit": "psi"}
